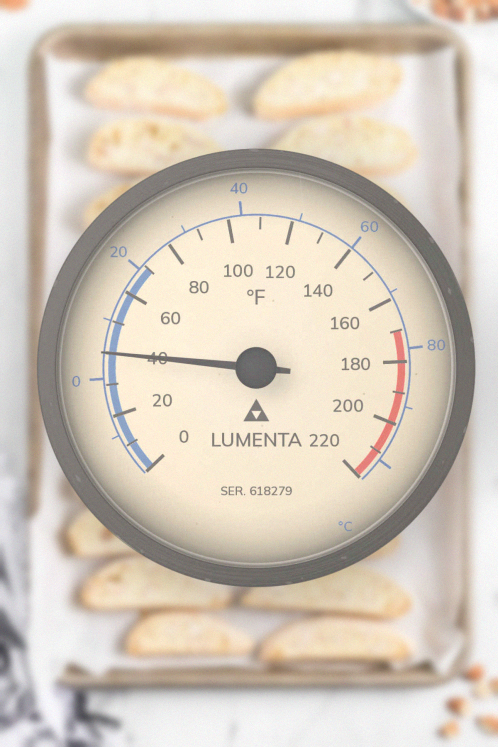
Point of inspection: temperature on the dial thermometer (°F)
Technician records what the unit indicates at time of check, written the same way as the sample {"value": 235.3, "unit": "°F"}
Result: {"value": 40, "unit": "°F"}
